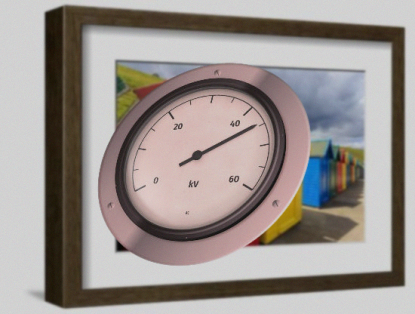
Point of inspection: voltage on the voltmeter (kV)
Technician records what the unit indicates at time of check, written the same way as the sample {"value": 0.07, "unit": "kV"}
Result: {"value": 45, "unit": "kV"}
